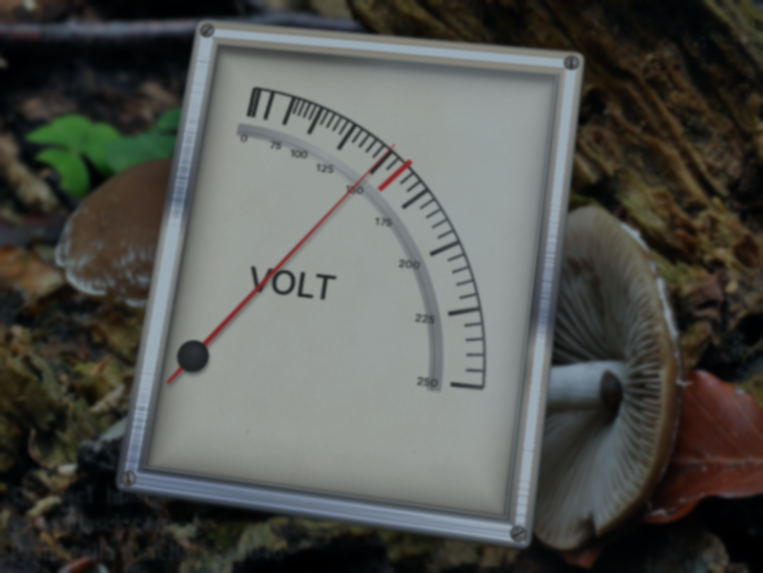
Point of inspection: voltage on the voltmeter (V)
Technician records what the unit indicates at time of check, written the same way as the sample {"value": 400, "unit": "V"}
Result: {"value": 150, "unit": "V"}
